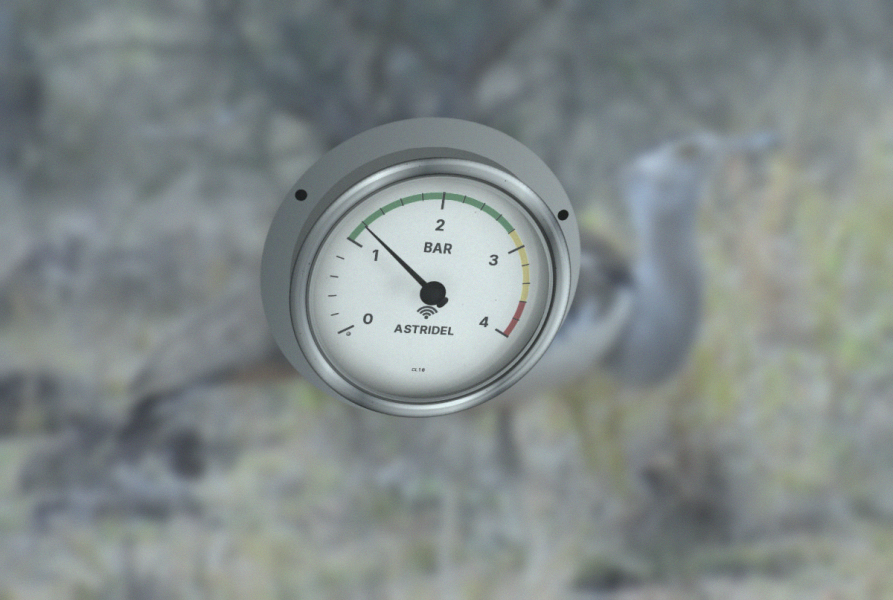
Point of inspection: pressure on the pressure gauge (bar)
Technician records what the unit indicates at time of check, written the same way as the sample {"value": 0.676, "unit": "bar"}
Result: {"value": 1.2, "unit": "bar"}
